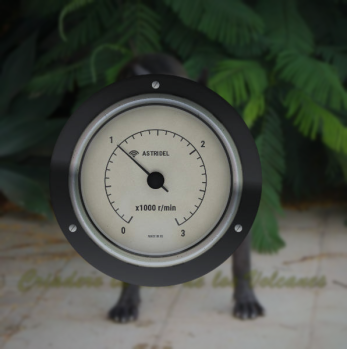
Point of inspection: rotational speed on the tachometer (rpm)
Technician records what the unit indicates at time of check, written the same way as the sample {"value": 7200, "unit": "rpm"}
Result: {"value": 1000, "unit": "rpm"}
